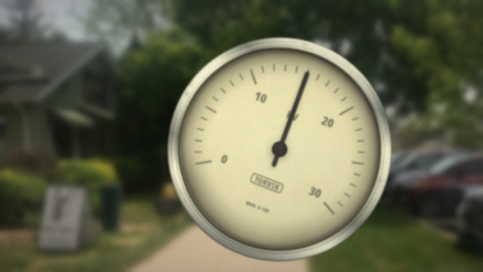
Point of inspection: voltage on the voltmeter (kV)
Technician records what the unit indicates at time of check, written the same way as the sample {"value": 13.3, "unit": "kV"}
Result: {"value": 15, "unit": "kV"}
